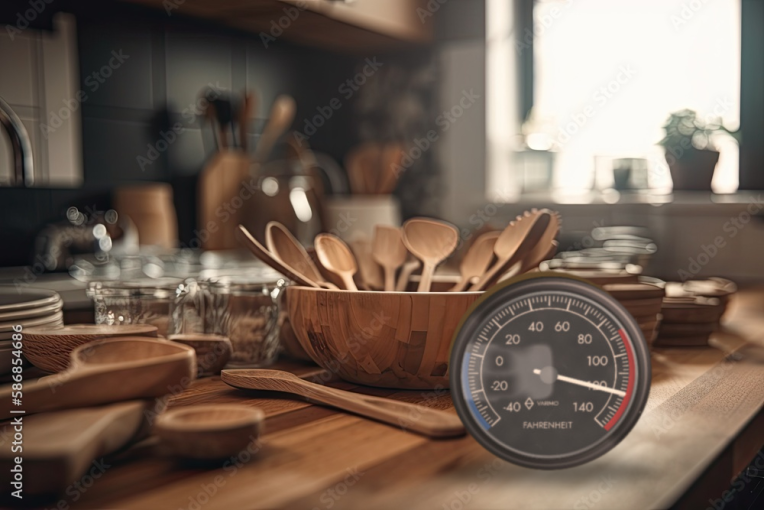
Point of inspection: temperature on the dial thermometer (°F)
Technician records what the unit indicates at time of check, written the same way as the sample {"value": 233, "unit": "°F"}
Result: {"value": 120, "unit": "°F"}
